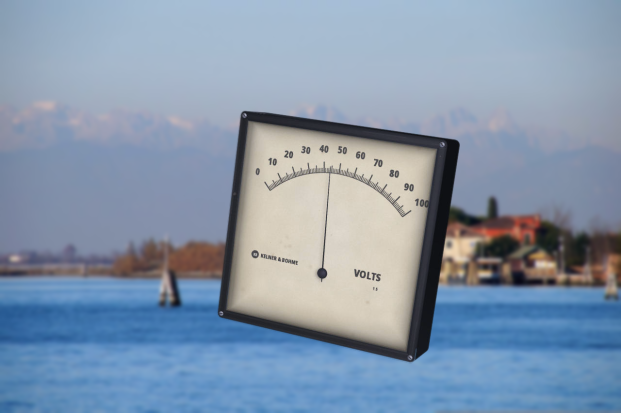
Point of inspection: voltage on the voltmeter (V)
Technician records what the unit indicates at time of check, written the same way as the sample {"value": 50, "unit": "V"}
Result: {"value": 45, "unit": "V"}
